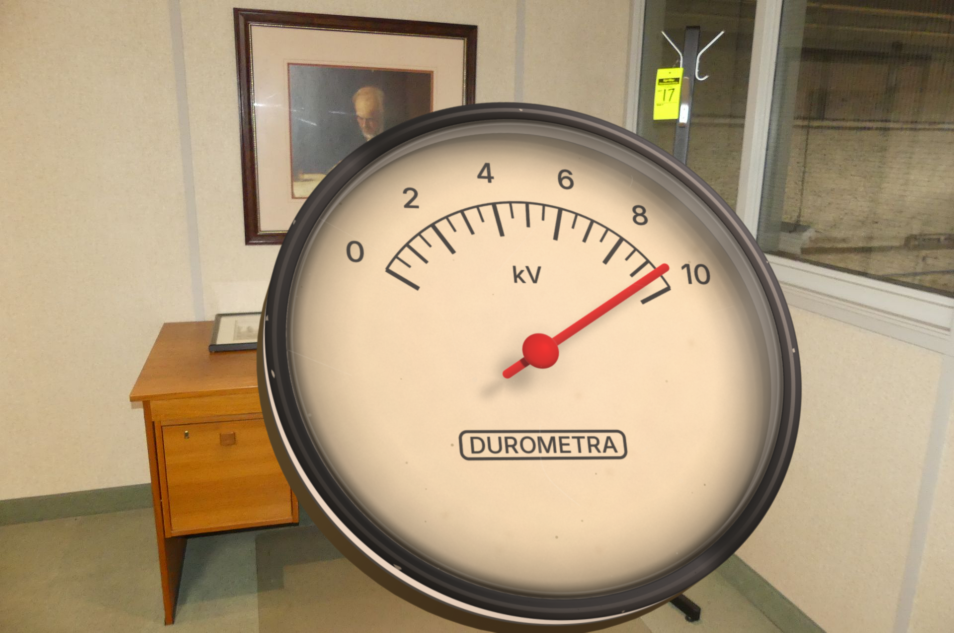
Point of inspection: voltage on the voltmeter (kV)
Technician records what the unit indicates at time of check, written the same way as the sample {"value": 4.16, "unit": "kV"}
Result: {"value": 9.5, "unit": "kV"}
